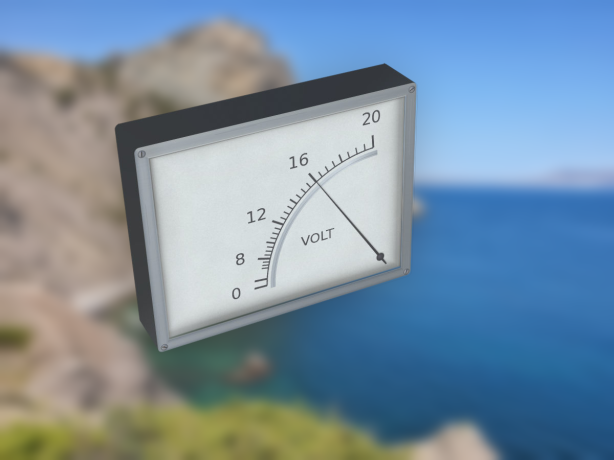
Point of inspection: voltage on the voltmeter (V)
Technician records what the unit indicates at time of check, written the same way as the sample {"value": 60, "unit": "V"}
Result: {"value": 16, "unit": "V"}
